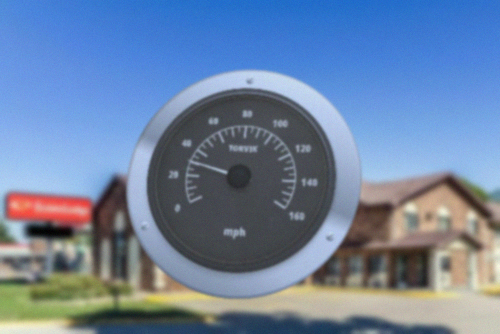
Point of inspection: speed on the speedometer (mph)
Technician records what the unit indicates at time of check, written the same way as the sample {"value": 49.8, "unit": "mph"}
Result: {"value": 30, "unit": "mph"}
